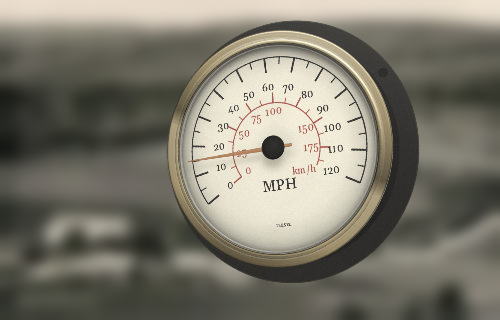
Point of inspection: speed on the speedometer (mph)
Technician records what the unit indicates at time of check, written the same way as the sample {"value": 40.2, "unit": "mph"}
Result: {"value": 15, "unit": "mph"}
